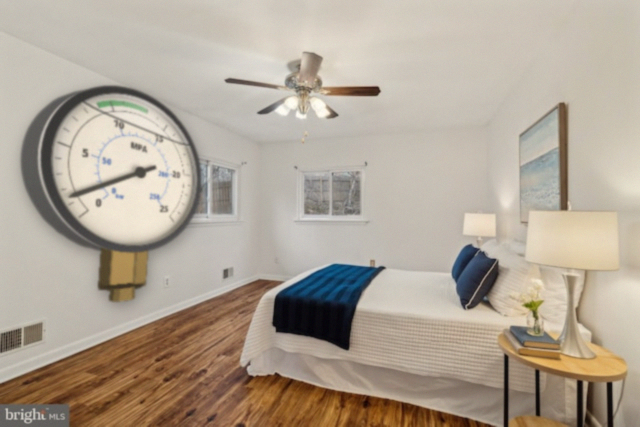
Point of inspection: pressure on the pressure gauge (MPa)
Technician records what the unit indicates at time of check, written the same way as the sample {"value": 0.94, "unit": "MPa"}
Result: {"value": 1.5, "unit": "MPa"}
